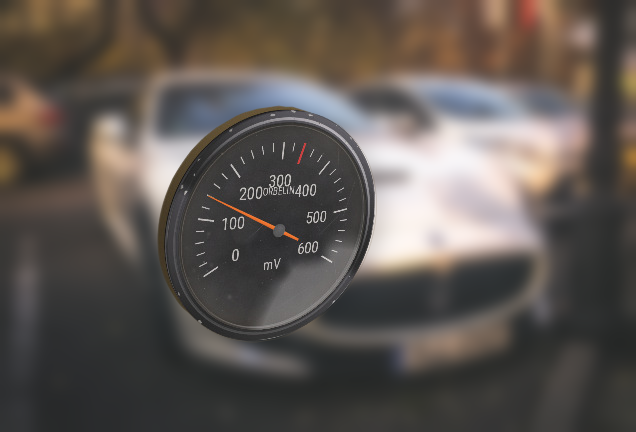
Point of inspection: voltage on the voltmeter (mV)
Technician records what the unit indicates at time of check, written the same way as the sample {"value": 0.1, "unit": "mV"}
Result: {"value": 140, "unit": "mV"}
